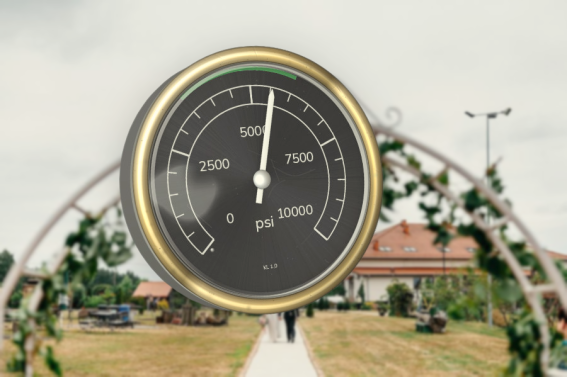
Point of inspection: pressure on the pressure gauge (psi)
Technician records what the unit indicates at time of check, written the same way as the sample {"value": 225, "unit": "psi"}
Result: {"value": 5500, "unit": "psi"}
